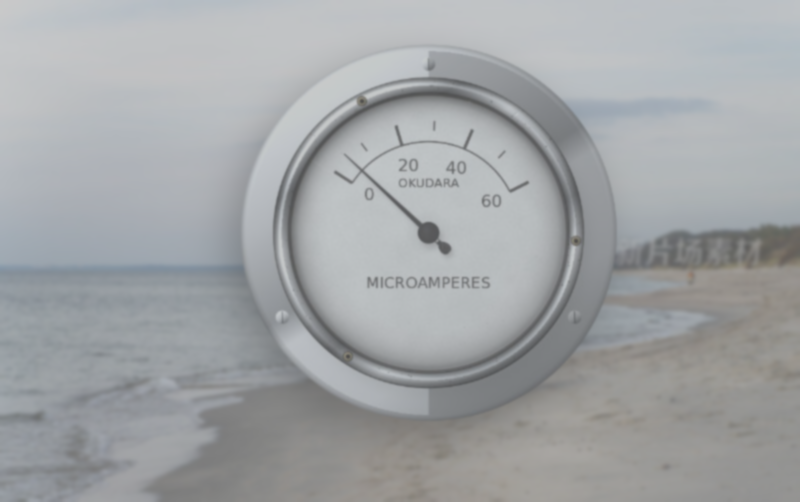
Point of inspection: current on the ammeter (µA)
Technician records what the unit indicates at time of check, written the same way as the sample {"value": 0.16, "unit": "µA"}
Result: {"value": 5, "unit": "µA"}
